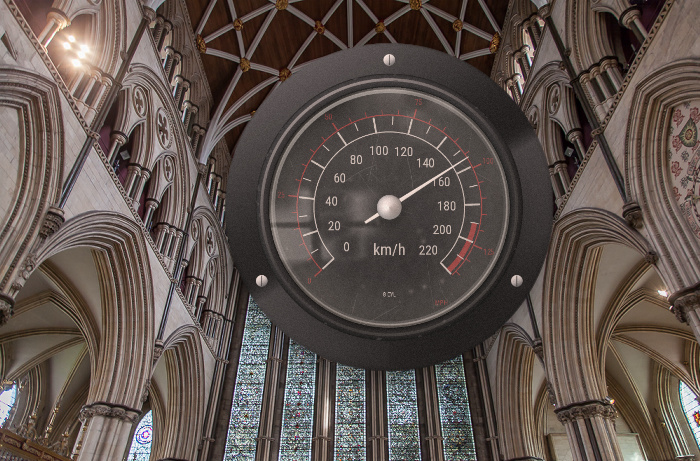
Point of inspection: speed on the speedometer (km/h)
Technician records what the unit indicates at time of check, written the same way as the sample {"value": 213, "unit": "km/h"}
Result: {"value": 155, "unit": "km/h"}
